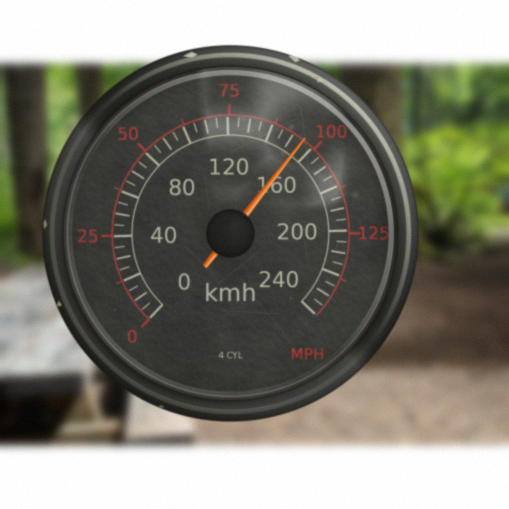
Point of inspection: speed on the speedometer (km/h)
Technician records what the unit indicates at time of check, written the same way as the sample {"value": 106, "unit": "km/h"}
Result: {"value": 155, "unit": "km/h"}
